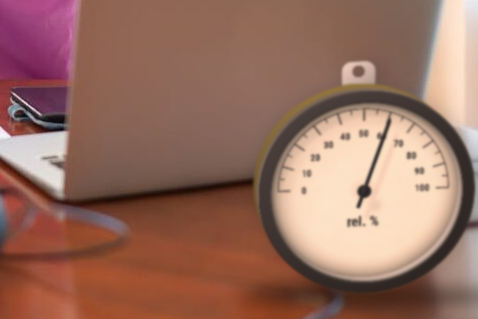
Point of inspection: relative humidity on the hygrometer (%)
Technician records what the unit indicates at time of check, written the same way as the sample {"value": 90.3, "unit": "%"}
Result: {"value": 60, "unit": "%"}
